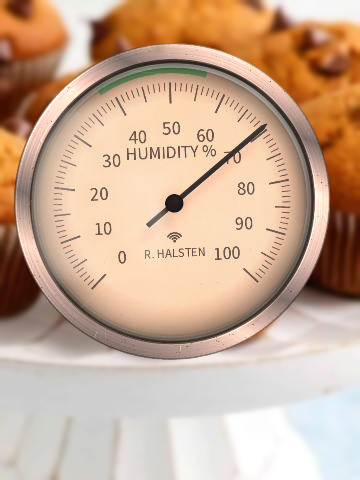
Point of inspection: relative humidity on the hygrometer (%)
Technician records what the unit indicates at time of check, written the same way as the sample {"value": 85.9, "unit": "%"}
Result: {"value": 69, "unit": "%"}
